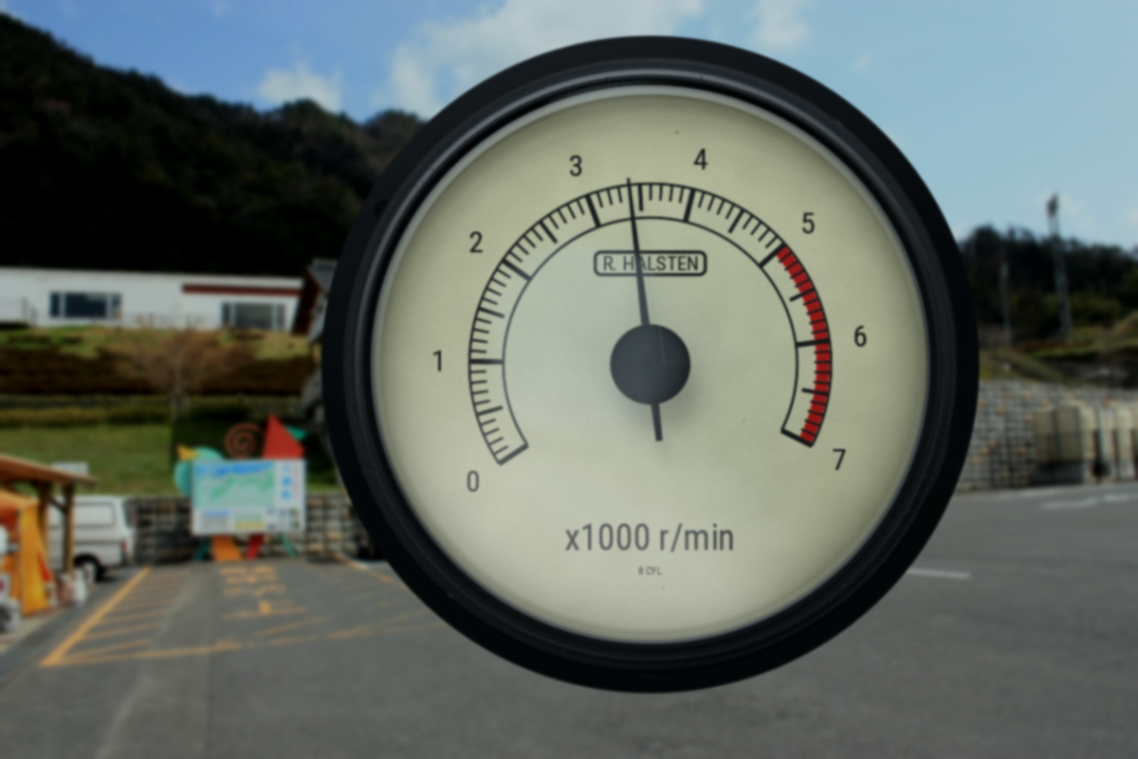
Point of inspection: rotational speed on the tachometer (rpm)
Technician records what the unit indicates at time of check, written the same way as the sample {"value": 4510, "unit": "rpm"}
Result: {"value": 3400, "unit": "rpm"}
